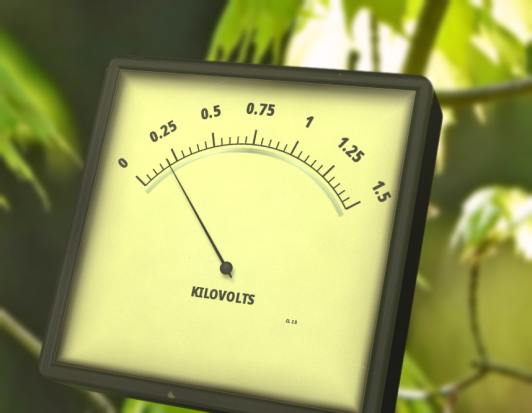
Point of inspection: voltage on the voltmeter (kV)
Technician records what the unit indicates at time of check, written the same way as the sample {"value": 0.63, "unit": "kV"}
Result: {"value": 0.2, "unit": "kV"}
